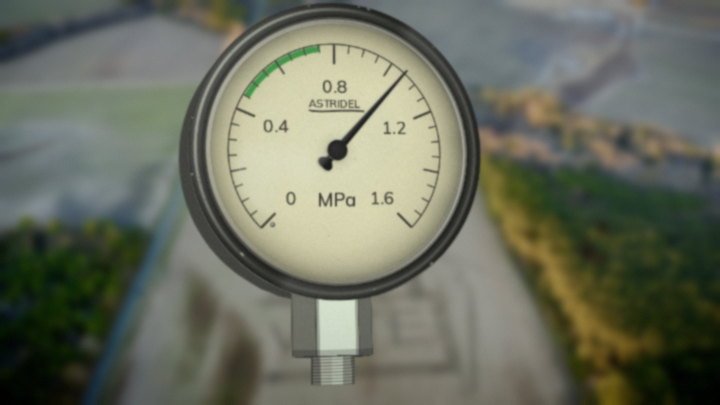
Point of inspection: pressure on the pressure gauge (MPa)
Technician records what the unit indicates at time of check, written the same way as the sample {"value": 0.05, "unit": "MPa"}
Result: {"value": 1.05, "unit": "MPa"}
